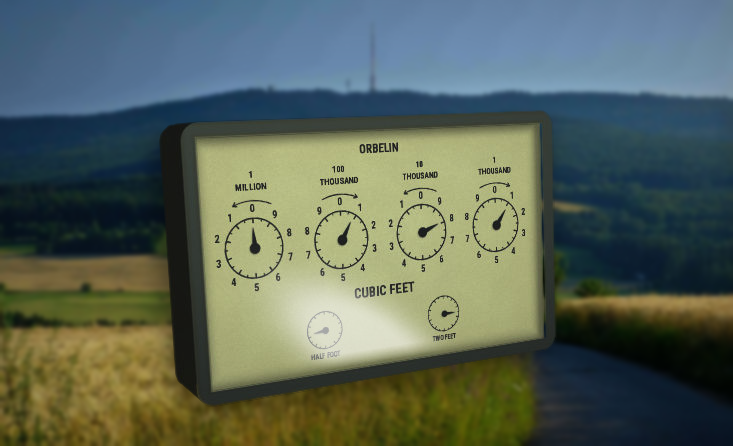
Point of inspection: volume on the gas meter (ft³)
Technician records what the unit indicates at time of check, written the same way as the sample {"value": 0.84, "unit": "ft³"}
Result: {"value": 8100, "unit": "ft³"}
